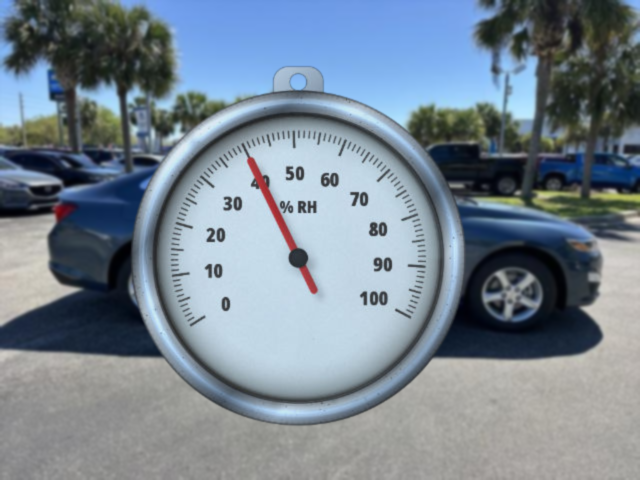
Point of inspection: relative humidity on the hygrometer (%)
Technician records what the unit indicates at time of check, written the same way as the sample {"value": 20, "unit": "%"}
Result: {"value": 40, "unit": "%"}
